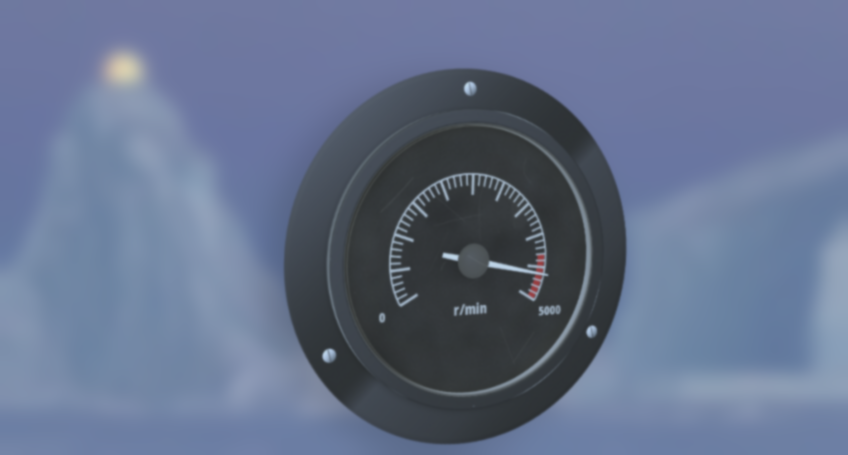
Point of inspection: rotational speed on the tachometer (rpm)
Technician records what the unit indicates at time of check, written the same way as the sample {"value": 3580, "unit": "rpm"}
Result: {"value": 4600, "unit": "rpm"}
